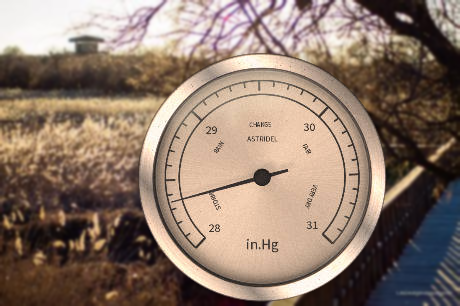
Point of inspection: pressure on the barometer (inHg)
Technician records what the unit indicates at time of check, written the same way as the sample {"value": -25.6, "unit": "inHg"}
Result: {"value": 28.35, "unit": "inHg"}
